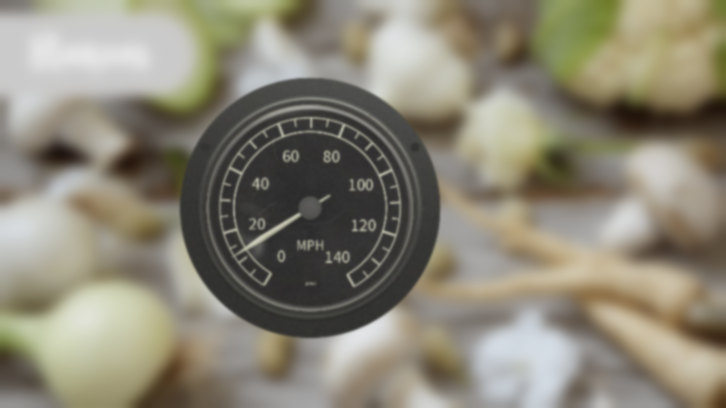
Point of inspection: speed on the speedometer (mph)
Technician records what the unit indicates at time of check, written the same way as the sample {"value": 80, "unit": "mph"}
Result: {"value": 12.5, "unit": "mph"}
